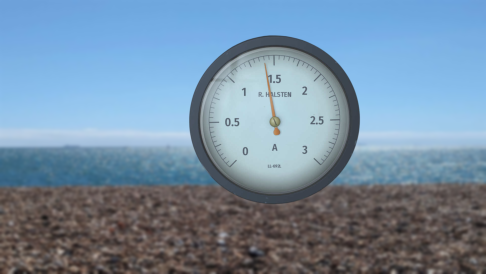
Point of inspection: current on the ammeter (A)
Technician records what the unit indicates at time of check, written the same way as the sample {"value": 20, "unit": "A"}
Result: {"value": 1.4, "unit": "A"}
